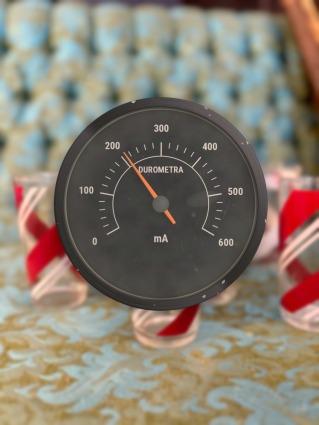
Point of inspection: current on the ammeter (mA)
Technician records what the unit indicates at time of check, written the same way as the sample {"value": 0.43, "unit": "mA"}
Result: {"value": 210, "unit": "mA"}
